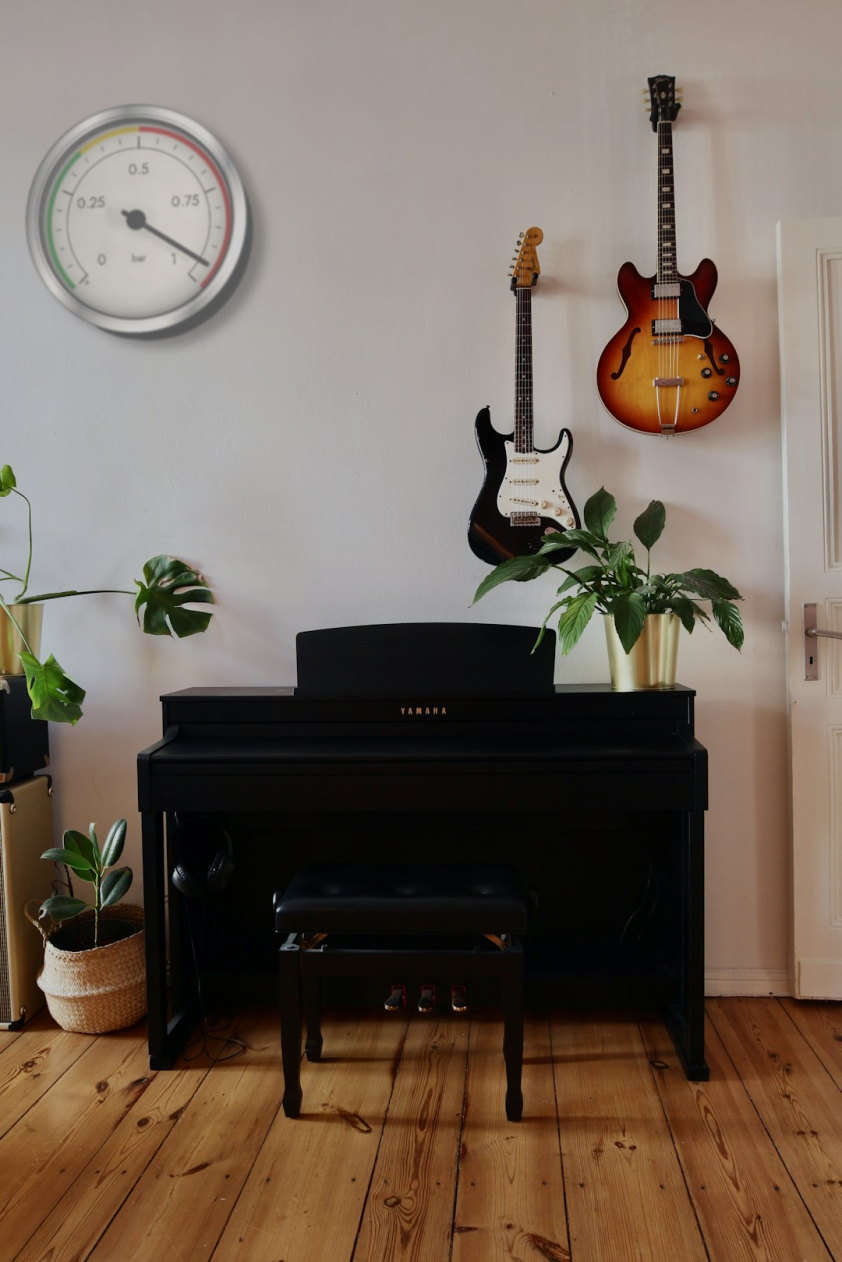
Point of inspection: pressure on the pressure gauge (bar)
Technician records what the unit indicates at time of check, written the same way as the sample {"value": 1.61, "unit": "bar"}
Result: {"value": 0.95, "unit": "bar"}
